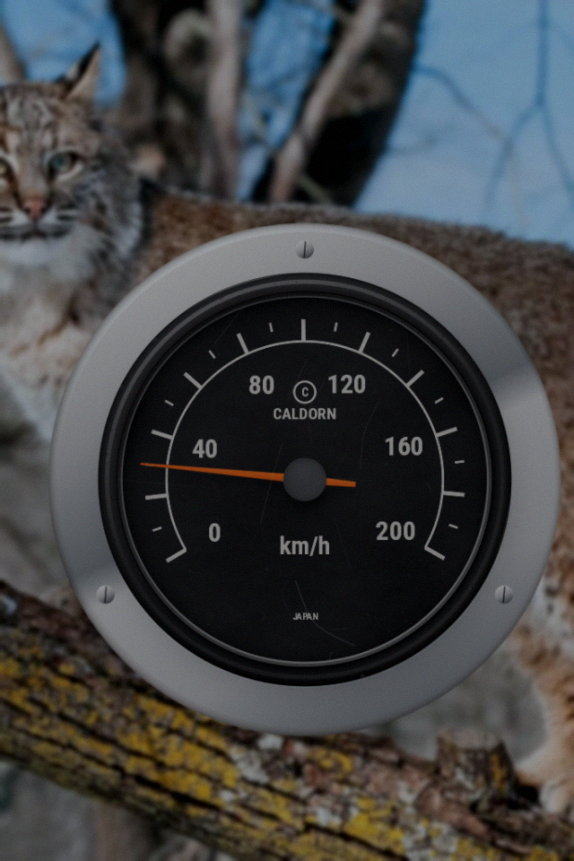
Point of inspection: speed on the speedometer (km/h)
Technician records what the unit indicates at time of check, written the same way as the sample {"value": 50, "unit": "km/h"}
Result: {"value": 30, "unit": "km/h"}
